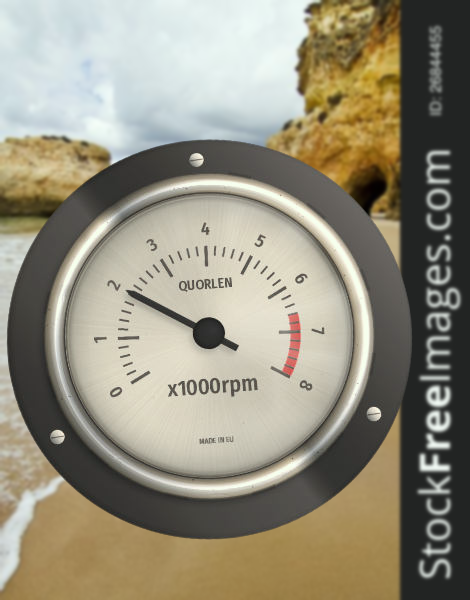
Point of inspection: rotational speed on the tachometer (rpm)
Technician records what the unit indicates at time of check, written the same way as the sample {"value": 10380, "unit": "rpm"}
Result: {"value": 2000, "unit": "rpm"}
